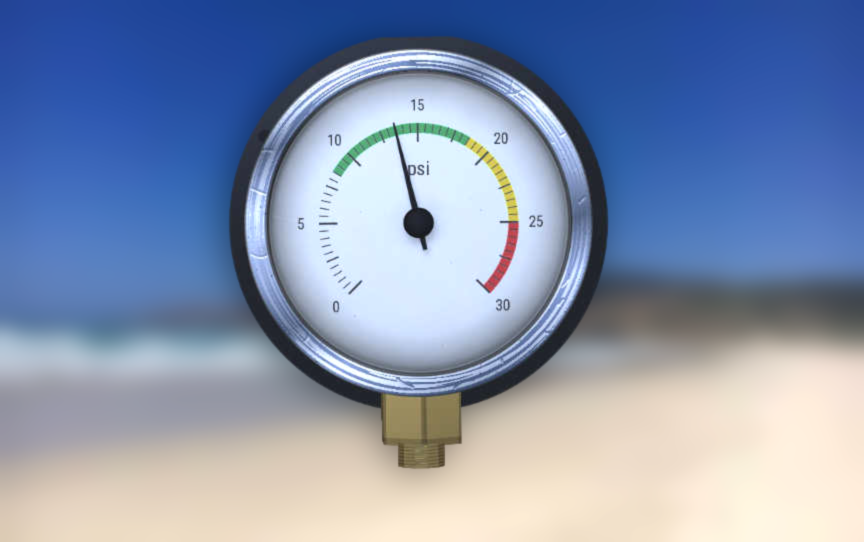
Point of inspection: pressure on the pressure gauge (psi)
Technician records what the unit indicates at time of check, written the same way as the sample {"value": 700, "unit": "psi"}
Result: {"value": 13.5, "unit": "psi"}
